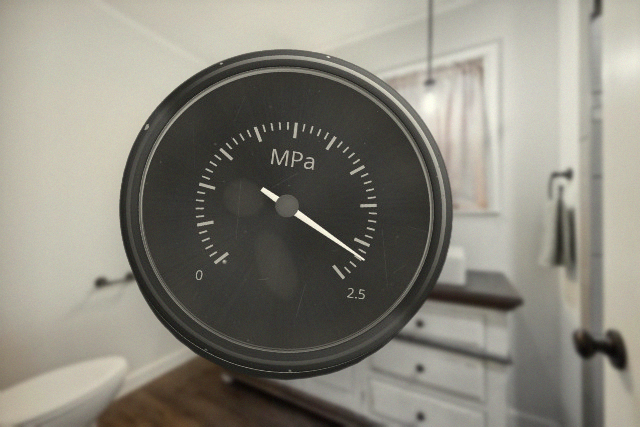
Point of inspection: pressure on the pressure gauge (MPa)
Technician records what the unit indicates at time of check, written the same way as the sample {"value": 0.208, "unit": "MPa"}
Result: {"value": 2.35, "unit": "MPa"}
